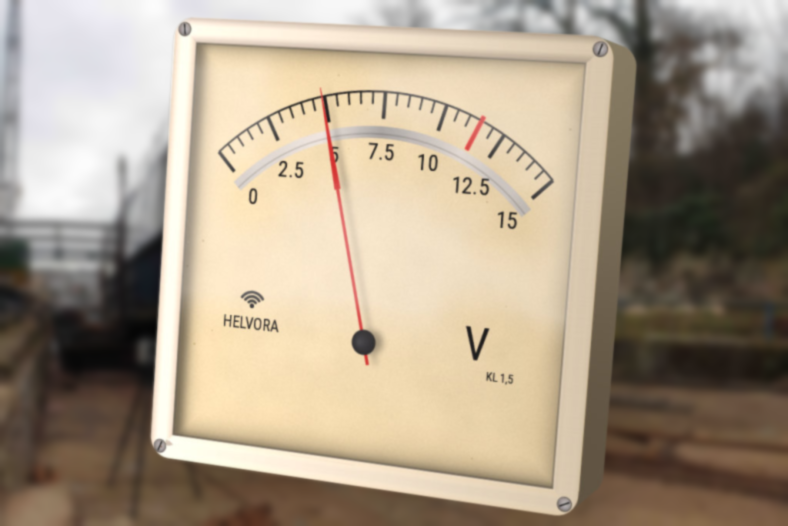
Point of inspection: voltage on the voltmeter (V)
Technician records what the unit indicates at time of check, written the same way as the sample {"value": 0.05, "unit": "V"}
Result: {"value": 5, "unit": "V"}
